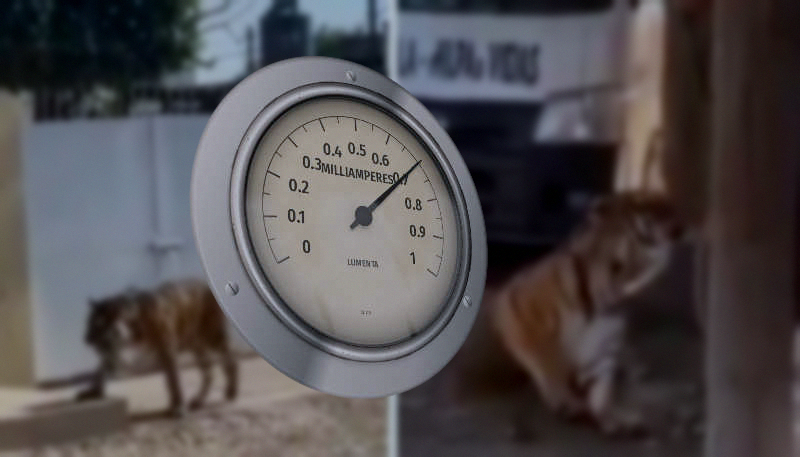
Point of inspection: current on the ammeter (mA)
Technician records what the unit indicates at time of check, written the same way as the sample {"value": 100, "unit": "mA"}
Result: {"value": 0.7, "unit": "mA"}
